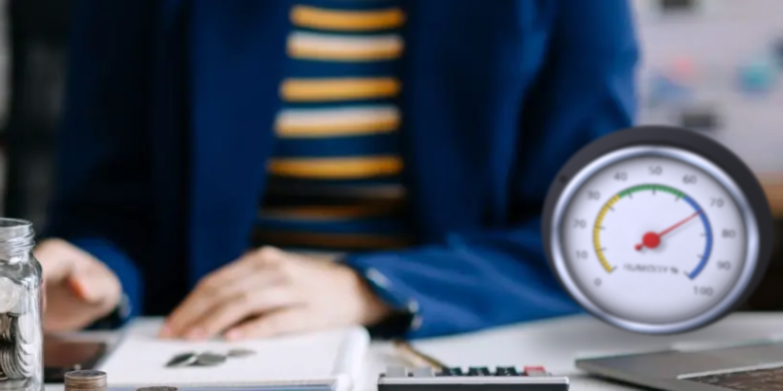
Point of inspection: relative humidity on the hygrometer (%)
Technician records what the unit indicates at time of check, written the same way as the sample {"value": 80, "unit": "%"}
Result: {"value": 70, "unit": "%"}
